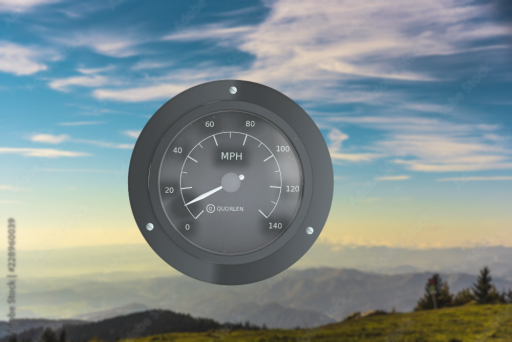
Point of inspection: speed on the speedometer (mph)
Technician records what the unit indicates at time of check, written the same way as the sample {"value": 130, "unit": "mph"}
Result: {"value": 10, "unit": "mph"}
